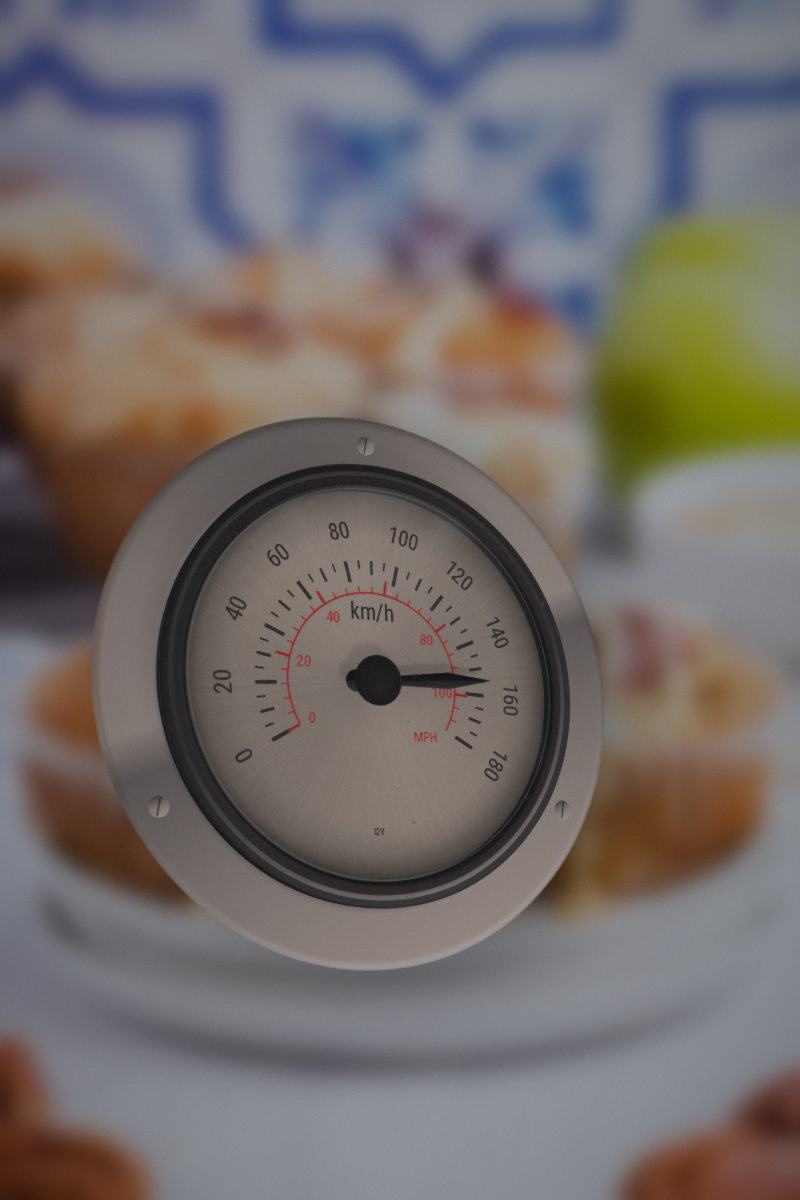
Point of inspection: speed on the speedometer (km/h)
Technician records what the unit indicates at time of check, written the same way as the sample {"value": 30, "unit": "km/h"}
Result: {"value": 155, "unit": "km/h"}
